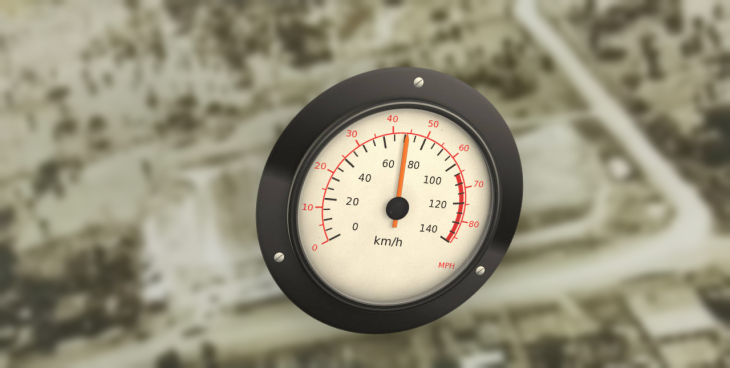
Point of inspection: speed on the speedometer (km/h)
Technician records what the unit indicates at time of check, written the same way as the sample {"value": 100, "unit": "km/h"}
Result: {"value": 70, "unit": "km/h"}
